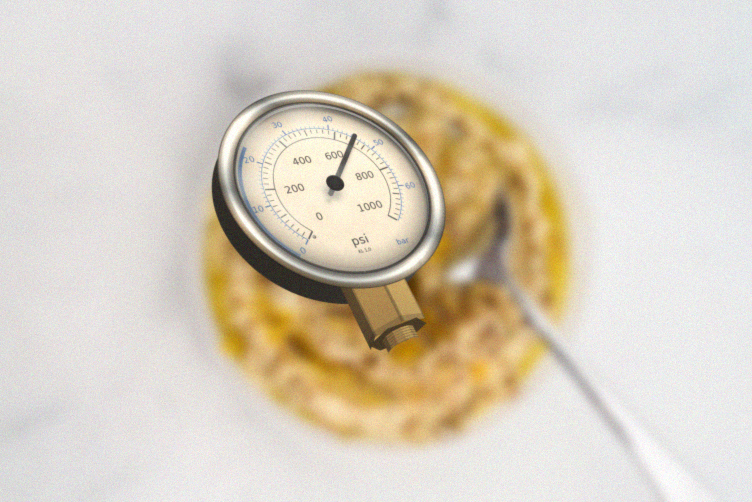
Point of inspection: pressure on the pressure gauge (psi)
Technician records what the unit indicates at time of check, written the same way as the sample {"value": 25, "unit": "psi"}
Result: {"value": 660, "unit": "psi"}
